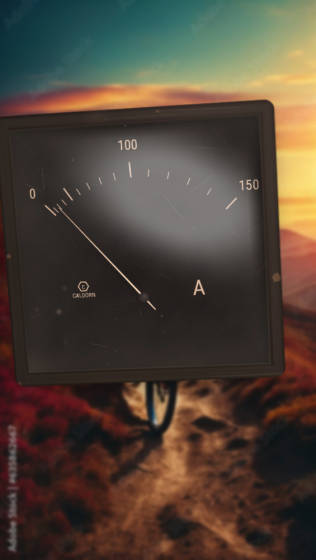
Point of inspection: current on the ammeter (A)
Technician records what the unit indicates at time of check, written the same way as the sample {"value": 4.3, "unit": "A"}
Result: {"value": 30, "unit": "A"}
